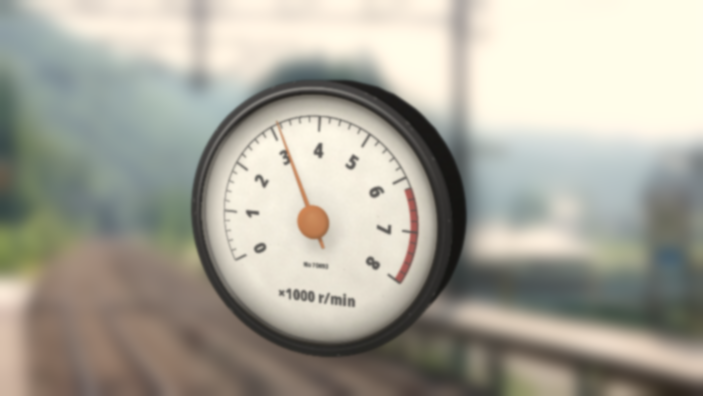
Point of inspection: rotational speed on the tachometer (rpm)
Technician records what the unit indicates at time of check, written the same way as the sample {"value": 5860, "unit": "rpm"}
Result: {"value": 3200, "unit": "rpm"}
